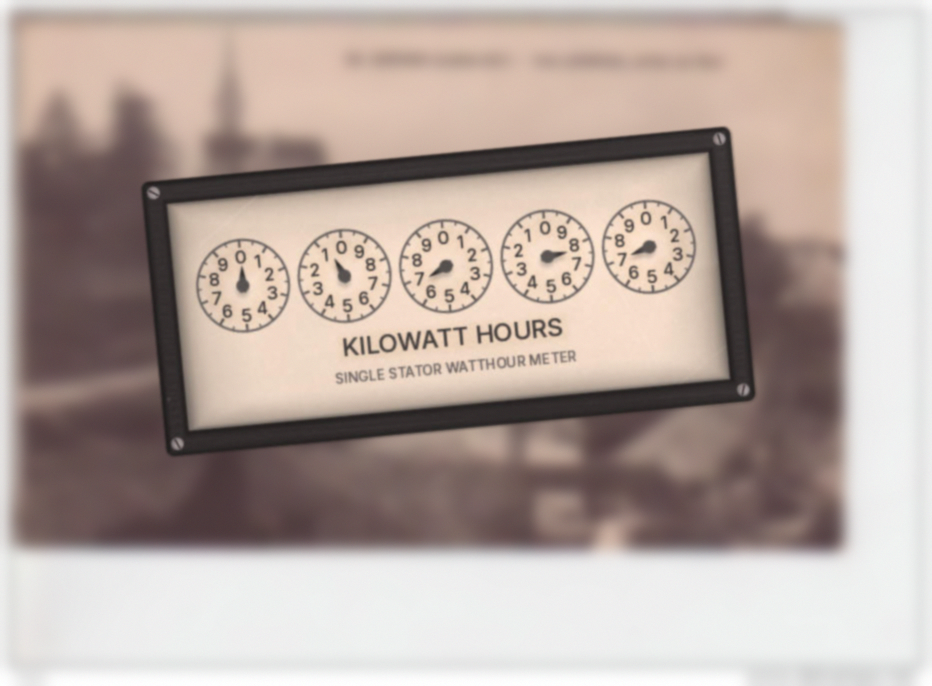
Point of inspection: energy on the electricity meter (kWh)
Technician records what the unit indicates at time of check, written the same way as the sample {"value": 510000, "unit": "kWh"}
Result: {"value": 677, "unit": "kWh"}
